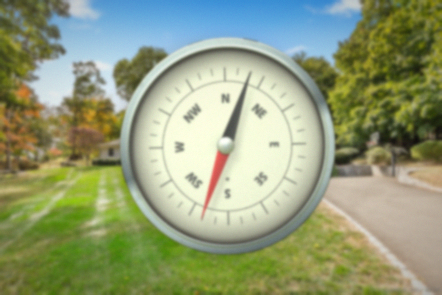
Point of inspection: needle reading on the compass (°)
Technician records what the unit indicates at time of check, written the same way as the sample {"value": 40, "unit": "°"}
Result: {"value": 200, "unit": "°"}
